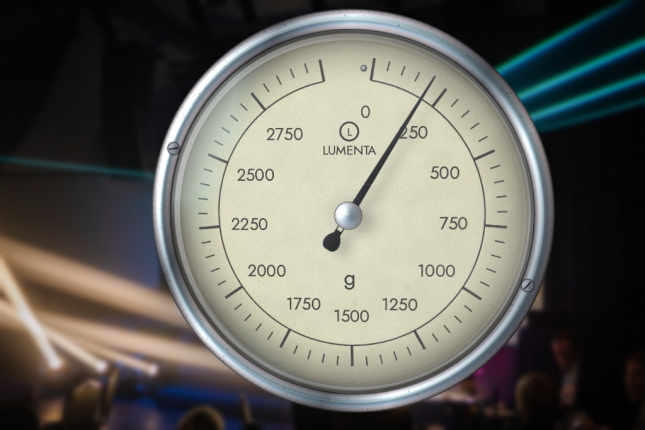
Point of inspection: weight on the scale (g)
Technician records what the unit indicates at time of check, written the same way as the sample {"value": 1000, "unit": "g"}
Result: {"value": 200, "unit": "g"}
